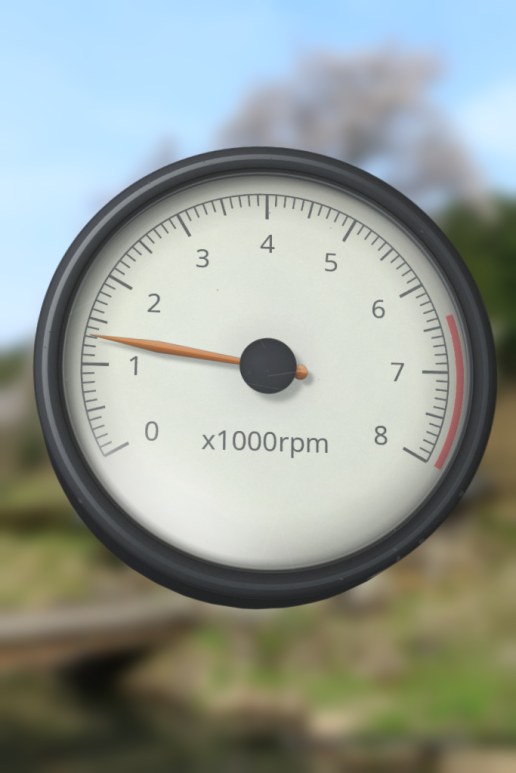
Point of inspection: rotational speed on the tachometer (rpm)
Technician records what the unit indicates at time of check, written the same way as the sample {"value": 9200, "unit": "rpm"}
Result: {"value": 1300, "unit": "rpm"}
